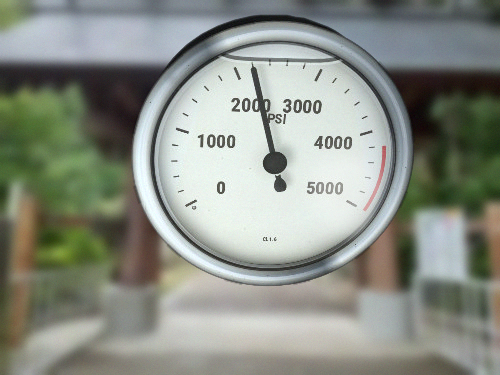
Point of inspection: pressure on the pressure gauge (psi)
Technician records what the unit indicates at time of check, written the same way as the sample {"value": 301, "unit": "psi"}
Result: {"value": 2200, "unit": "psi"}
